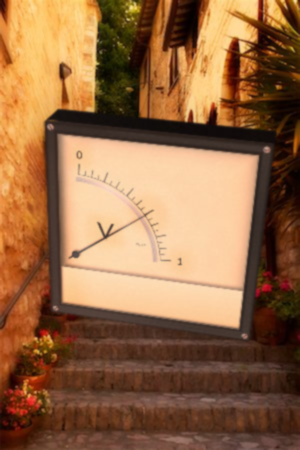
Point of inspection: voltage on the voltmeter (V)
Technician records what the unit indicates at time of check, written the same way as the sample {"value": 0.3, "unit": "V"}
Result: {"value": 0.6, "unit": "V"}
